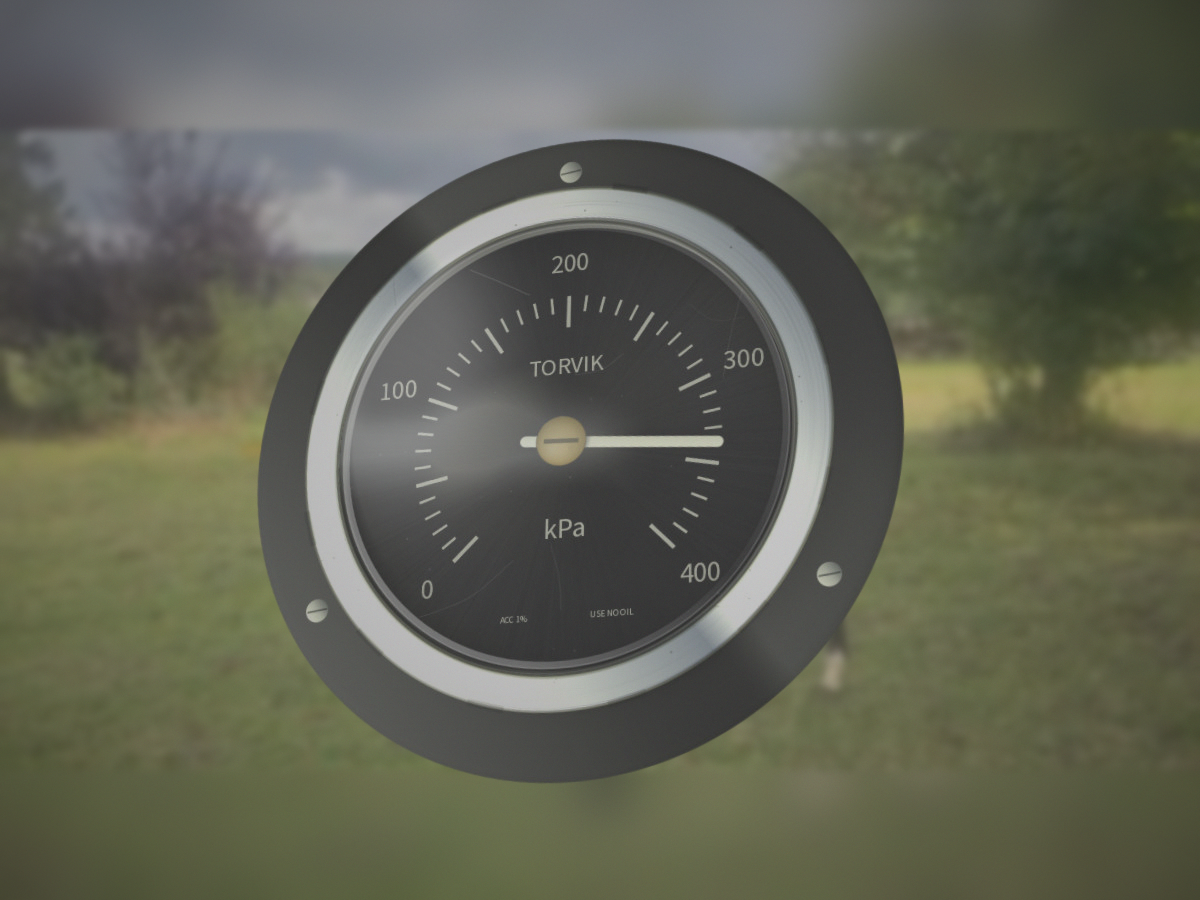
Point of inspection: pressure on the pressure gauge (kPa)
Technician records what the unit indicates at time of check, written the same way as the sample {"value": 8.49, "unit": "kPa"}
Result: {"value": 340, "unit": "kPa"}
